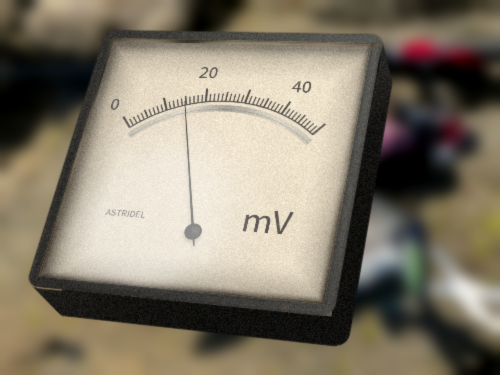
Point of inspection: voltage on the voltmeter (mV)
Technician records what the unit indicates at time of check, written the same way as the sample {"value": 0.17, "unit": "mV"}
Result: {"value": 15, "unit": "mV"}
